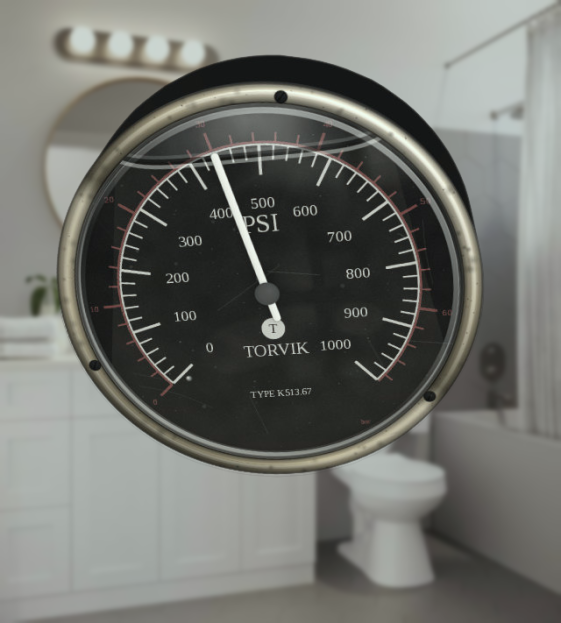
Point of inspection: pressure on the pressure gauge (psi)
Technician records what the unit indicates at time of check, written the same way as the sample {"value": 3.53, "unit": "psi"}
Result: {"value": 440, "unit": "psi"}
